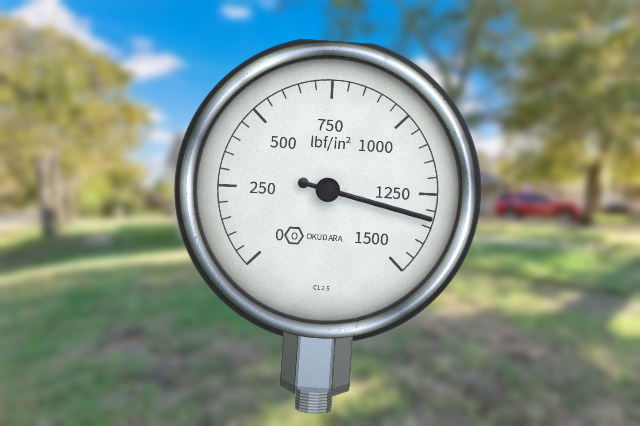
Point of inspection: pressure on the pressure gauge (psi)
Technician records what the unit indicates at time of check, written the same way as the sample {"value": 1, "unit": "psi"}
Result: {"value": 1325, "unit": "psi"}
